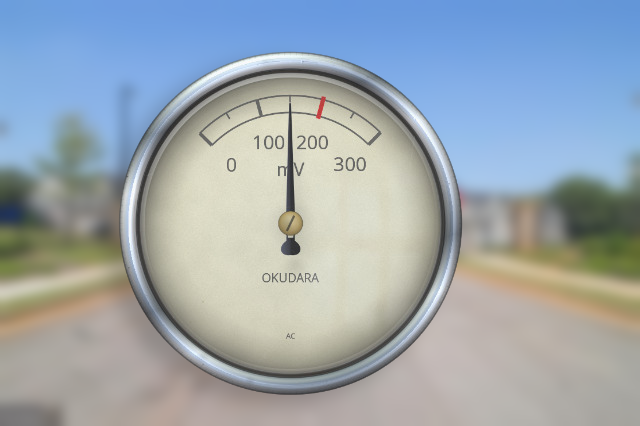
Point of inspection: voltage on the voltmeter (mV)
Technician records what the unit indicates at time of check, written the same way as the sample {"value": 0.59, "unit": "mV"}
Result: {"value": 150, "unit": "mV"}
